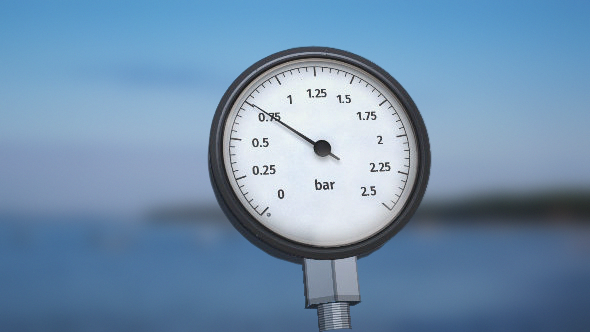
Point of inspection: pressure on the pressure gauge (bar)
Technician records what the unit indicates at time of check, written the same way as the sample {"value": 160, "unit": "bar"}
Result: {"value": 0.75, "unit": "bar"}
